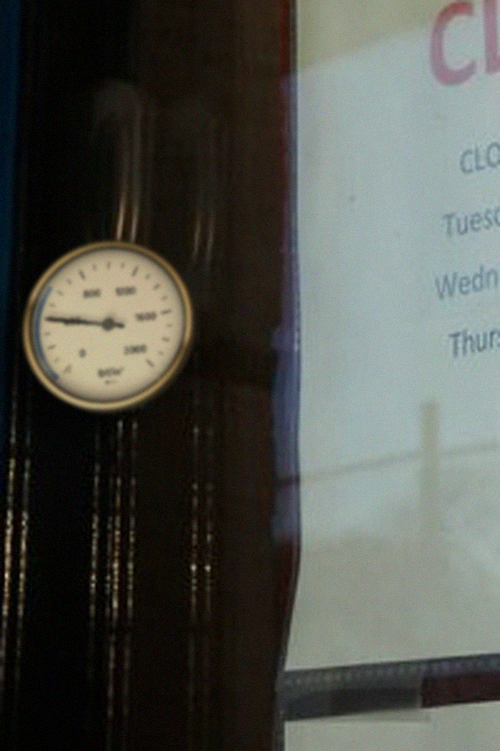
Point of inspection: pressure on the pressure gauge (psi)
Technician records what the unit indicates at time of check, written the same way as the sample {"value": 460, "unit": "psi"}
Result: {"value": 400, "unit": "psi"}
